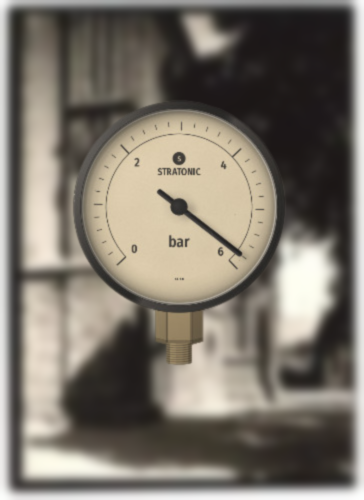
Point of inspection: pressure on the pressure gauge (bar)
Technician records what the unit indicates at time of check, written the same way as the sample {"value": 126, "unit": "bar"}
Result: {"value": 5.8, "unit": "bar"}
